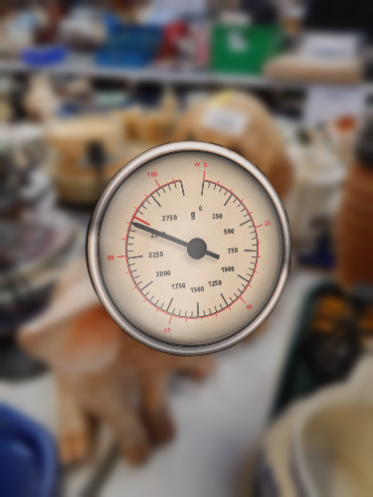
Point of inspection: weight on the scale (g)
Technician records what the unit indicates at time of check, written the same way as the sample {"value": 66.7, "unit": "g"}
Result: {"value": 2500, "unit": "g"}
